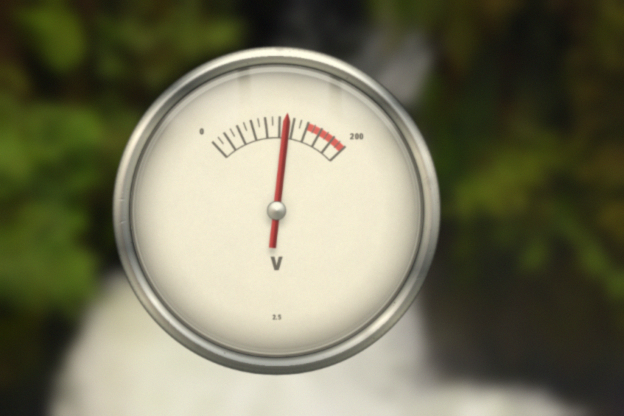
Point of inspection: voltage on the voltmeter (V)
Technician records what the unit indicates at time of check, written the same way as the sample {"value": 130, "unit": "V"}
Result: {"value": 110, "unit": "V"}
